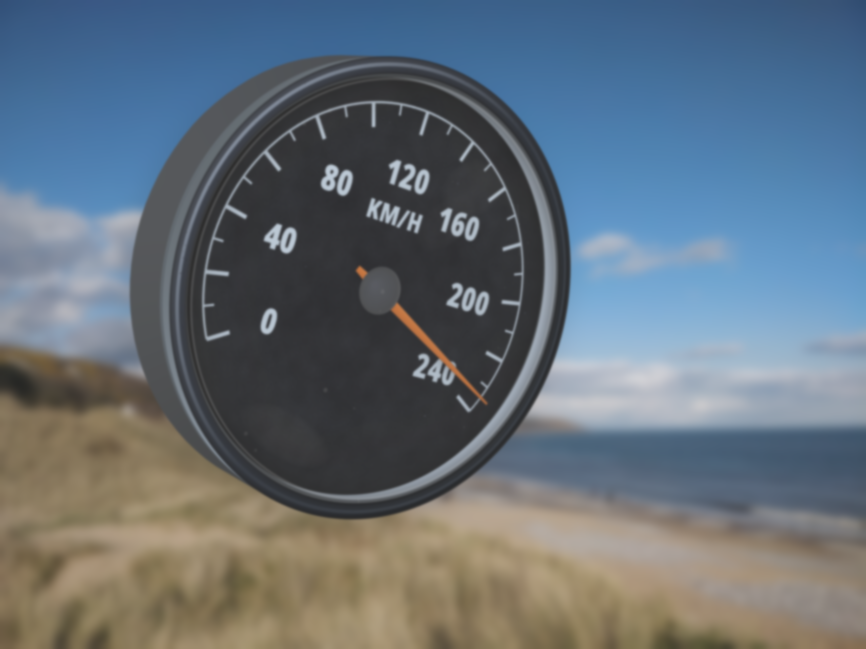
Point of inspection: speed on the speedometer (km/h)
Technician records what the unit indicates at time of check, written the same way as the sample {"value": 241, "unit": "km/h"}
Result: {"value": 235, "unit": "km/h"}
